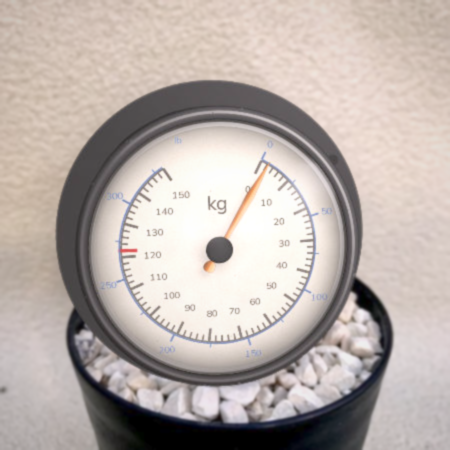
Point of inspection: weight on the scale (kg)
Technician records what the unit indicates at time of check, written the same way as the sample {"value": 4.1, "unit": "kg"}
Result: {"value": 2, "unit": "kg"}
